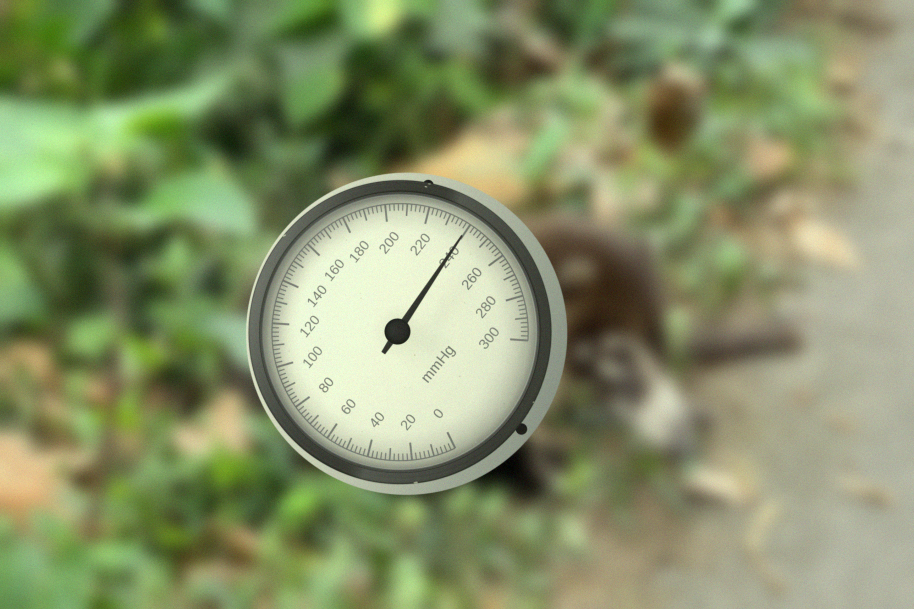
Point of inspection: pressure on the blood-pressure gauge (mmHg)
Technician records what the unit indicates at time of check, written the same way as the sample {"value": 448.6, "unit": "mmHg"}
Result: {"value": 240, "unit": "mmHg"}
